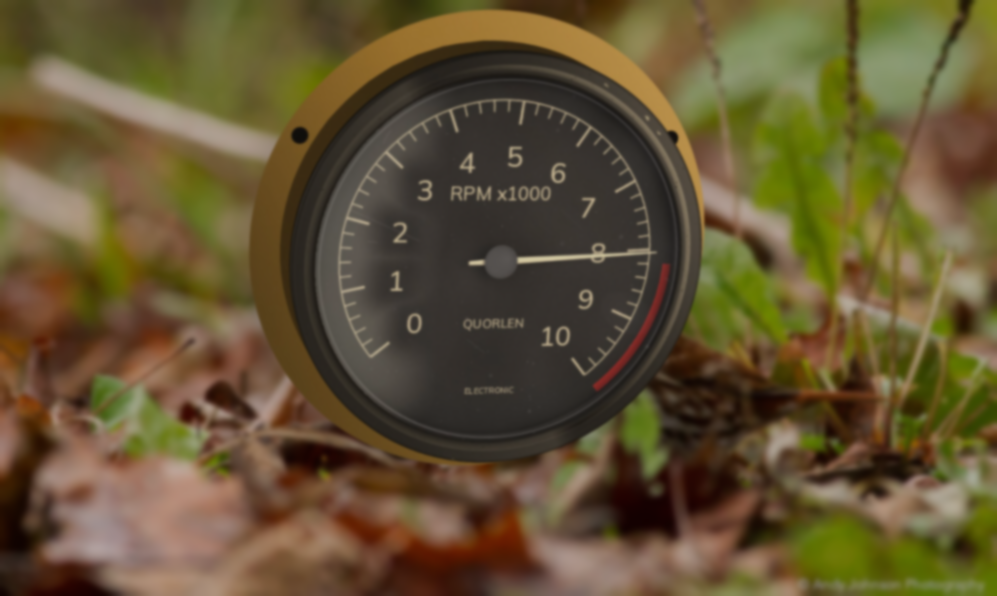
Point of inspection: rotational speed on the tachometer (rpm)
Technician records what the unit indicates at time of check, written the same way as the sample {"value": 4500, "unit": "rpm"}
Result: {"value": 8000, "unit": "rpm"}
